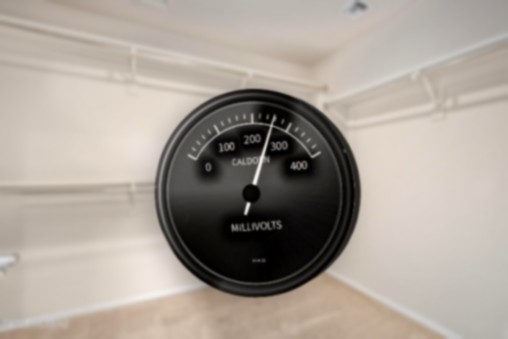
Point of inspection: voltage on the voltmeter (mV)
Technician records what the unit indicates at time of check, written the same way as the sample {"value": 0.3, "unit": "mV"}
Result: {"value": 260, "unit": "mV"}
